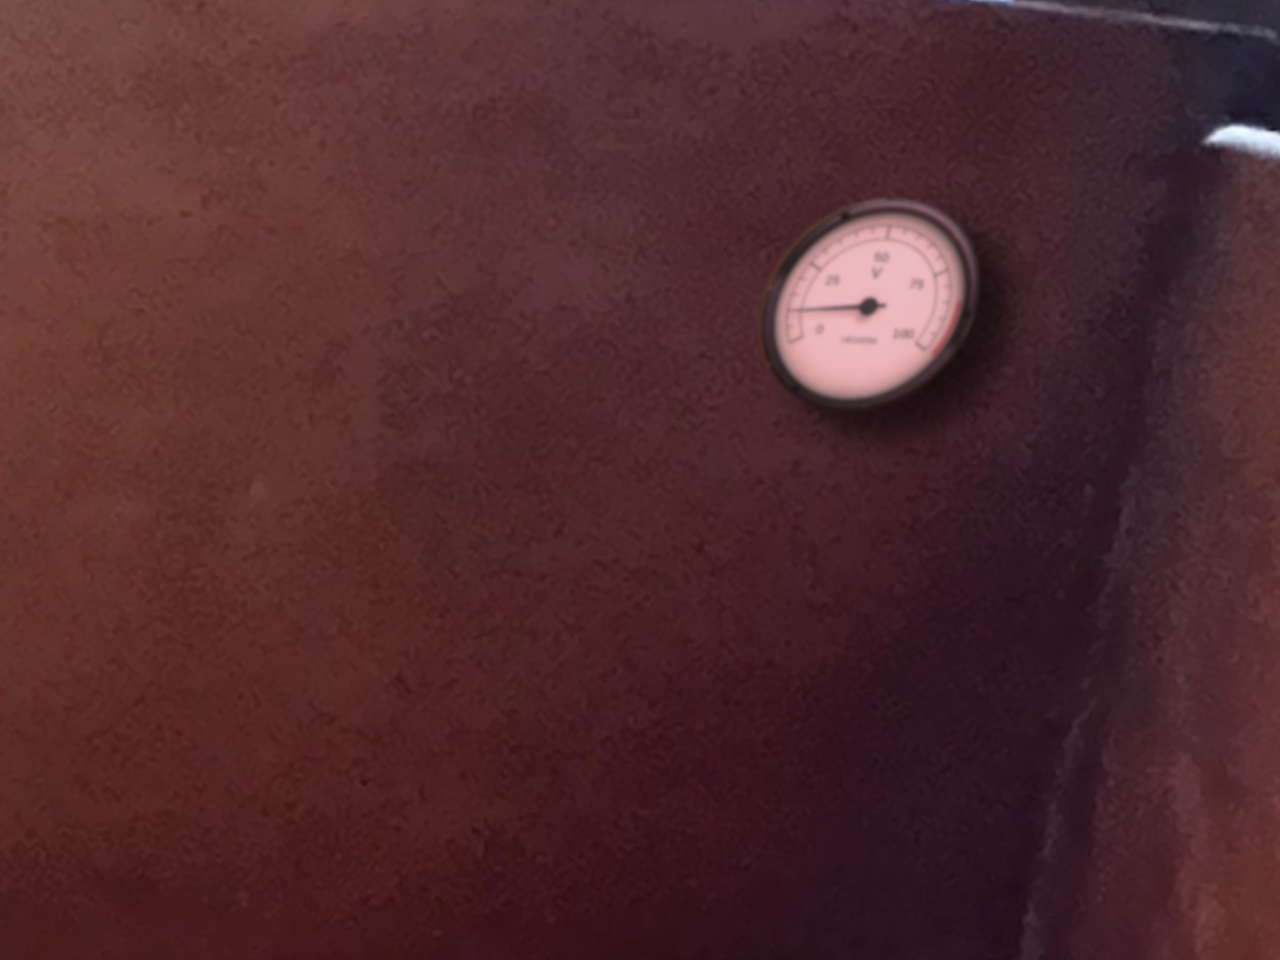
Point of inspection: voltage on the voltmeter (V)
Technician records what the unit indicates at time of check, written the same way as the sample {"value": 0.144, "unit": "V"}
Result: {"value": 10, "unit": "V"}
